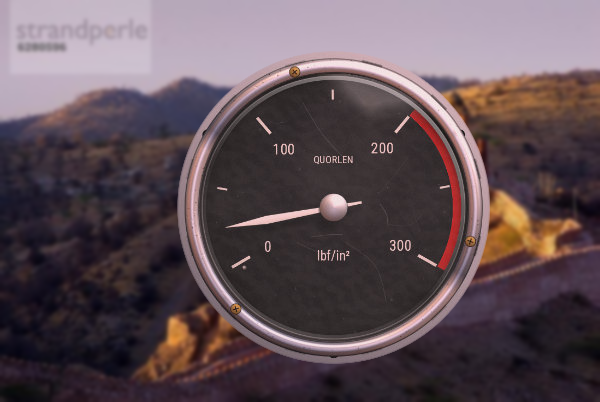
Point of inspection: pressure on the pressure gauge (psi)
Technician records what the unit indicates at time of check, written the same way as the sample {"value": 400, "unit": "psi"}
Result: {"value": 25, "unit": "psi"}
